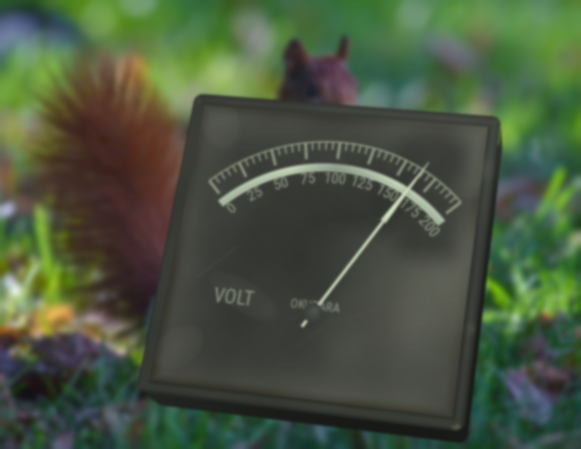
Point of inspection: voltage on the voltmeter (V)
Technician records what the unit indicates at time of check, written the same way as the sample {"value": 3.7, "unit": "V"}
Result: {"value": 165, "unit": "V"}
